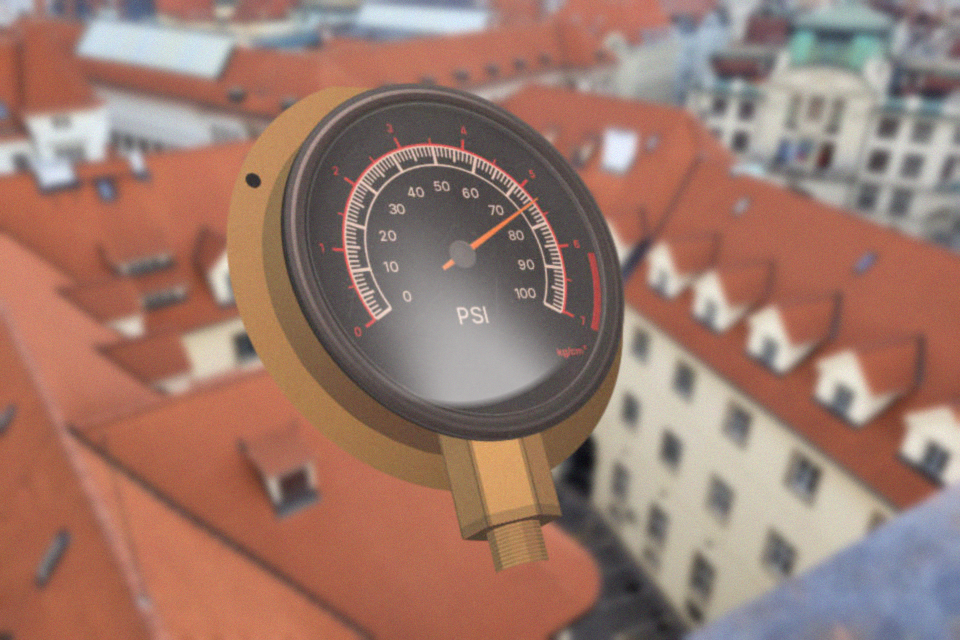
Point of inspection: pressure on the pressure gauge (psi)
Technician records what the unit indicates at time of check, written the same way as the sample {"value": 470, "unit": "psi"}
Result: {"value": 75, "unit": "psi"}
